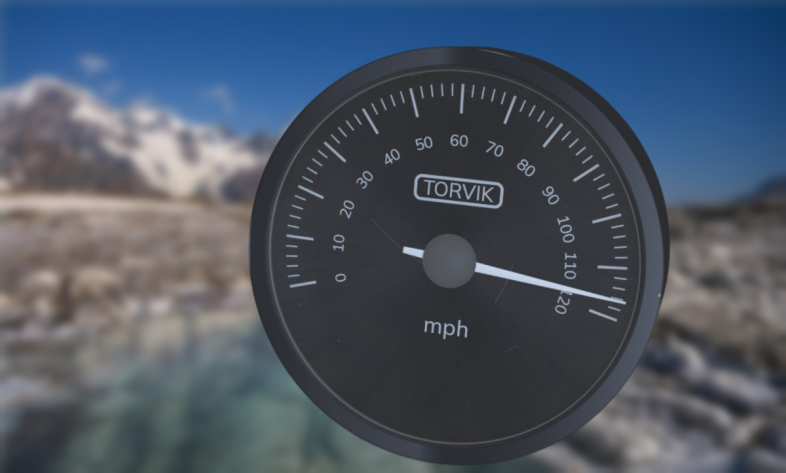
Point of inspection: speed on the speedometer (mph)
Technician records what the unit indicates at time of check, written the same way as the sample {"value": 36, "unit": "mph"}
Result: {"value": 116, "unit": "mph"}
